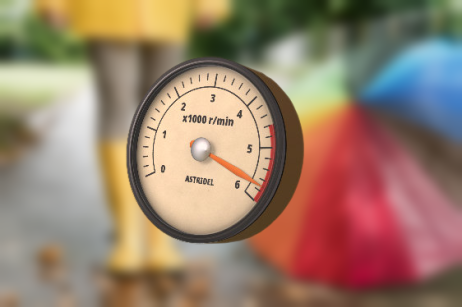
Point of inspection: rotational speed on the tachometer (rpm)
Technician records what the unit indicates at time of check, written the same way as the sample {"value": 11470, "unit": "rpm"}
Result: {"value": 5700, "unit": "rpm"}
